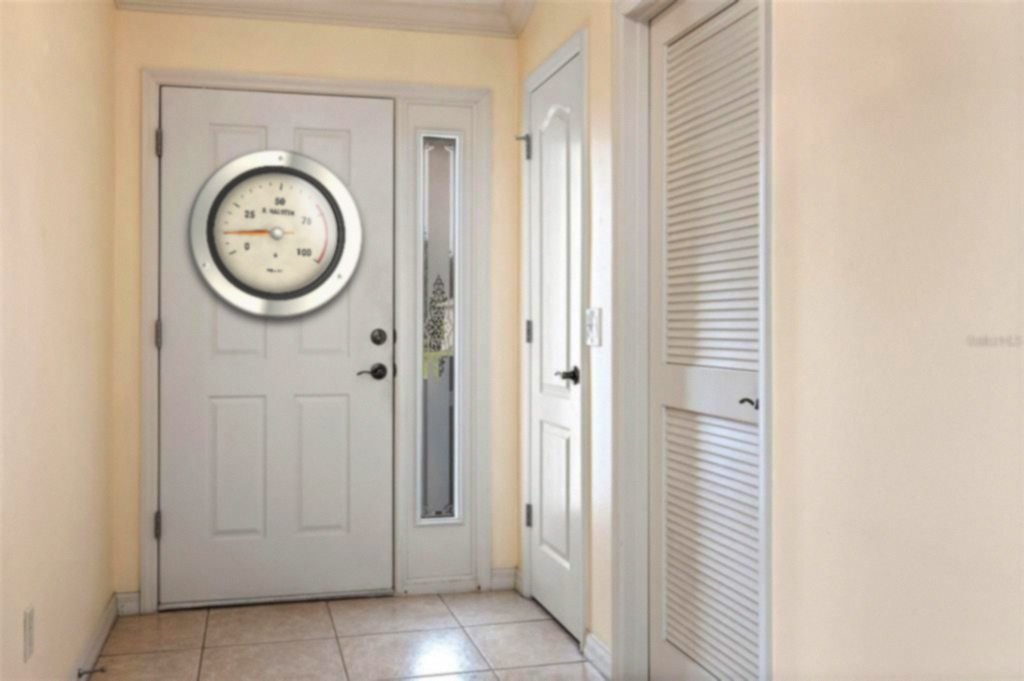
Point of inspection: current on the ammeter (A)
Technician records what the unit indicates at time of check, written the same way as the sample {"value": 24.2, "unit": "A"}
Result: {"value": 10, "unit": "A"}
